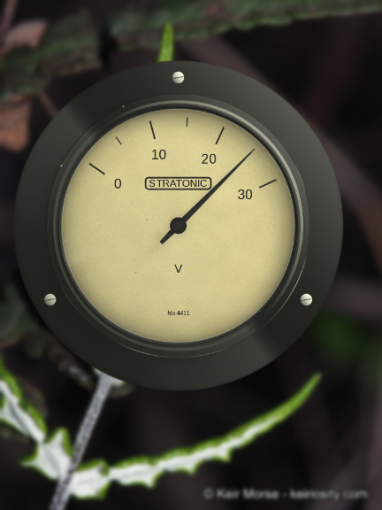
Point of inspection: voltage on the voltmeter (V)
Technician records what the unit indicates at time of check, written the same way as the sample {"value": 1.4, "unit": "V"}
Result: {"value": 25, "unit": "V"}
